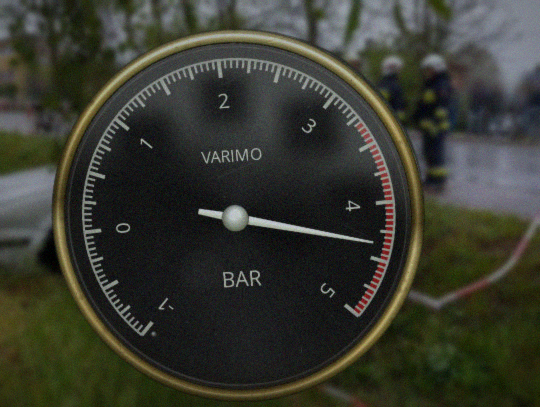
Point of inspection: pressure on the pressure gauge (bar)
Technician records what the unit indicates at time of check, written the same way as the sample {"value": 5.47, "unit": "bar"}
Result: {"value": 4.35, "unit": "bar"}
